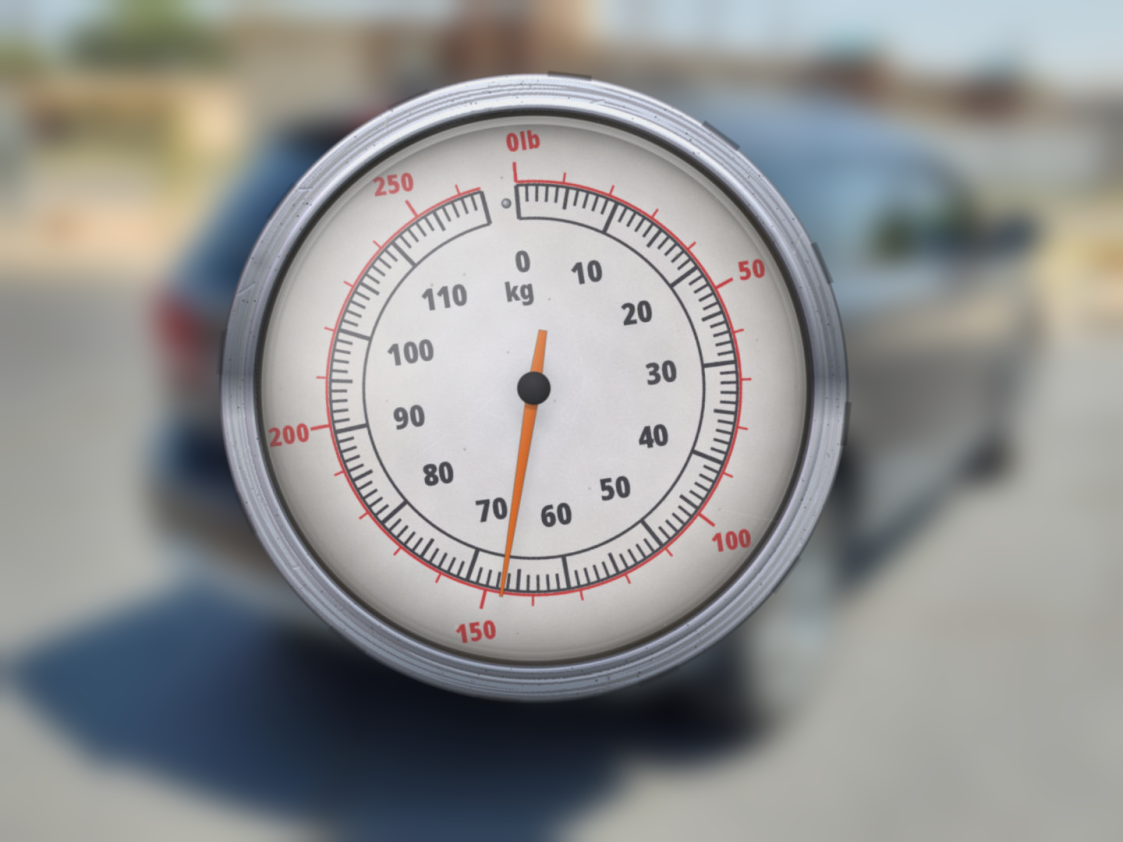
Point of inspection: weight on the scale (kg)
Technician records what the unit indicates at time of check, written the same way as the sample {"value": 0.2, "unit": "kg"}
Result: {"value": 66.5, "unit": "kg"}
